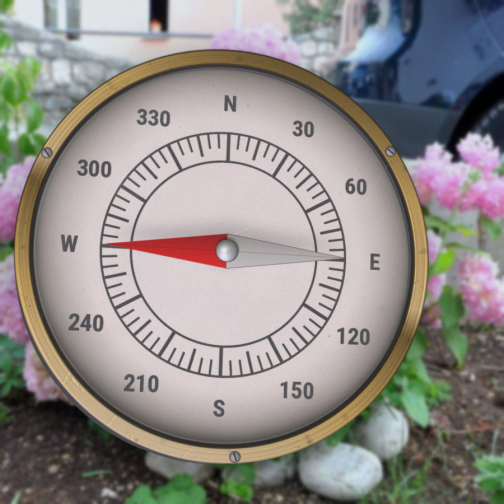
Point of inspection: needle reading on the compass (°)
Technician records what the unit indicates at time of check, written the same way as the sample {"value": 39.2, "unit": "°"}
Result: {"value": 270, "unit": "°"}
